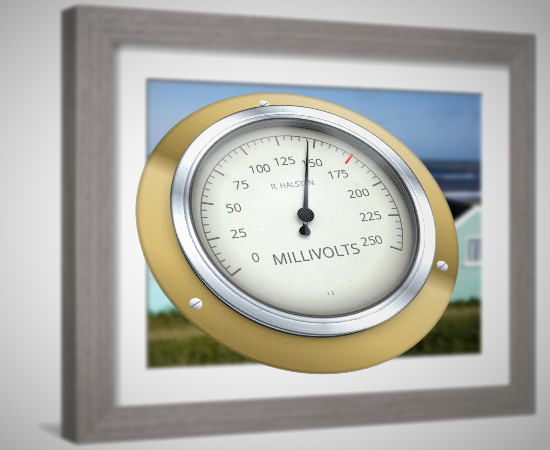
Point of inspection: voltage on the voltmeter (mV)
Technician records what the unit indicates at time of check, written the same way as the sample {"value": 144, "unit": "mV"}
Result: {"value": 145, "unit": "mV"}
